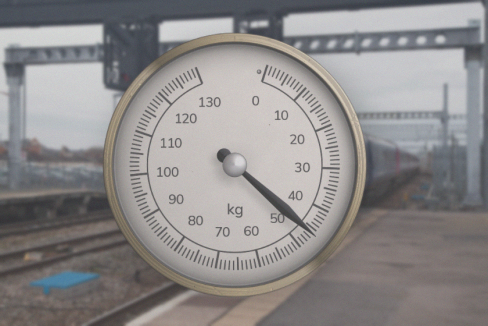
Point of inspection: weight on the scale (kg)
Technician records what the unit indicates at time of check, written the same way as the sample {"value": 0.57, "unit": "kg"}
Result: {"value": 46, "unit": "kg"}
